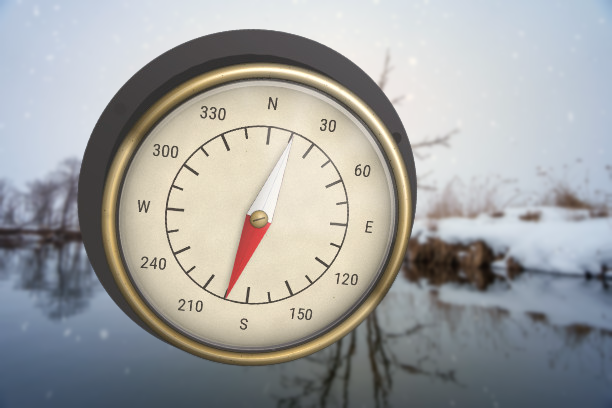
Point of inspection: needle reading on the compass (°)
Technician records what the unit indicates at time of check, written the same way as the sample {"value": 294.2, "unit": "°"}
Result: {"value": 195, "unit": "°"}
